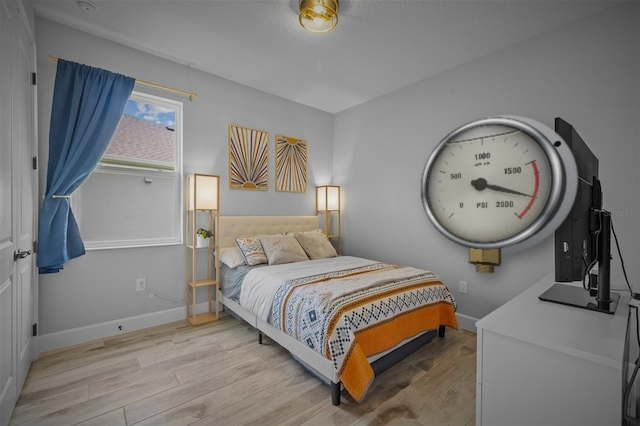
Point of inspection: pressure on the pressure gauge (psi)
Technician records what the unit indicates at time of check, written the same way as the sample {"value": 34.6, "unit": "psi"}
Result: {"value": 1800, "unit": "psi"}
